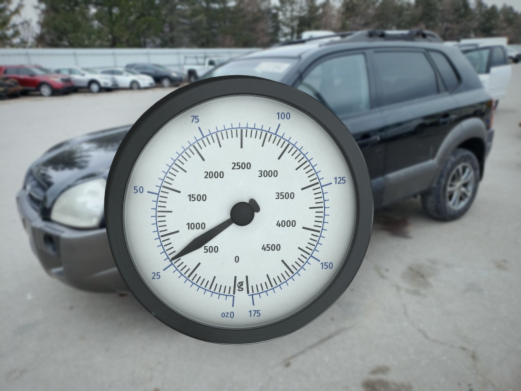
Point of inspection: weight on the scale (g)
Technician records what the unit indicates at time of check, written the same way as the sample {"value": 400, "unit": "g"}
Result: {"value": 750, "unit": "g"}
